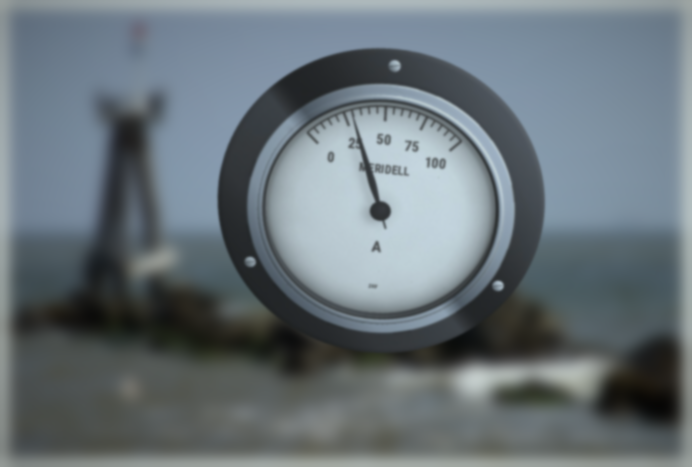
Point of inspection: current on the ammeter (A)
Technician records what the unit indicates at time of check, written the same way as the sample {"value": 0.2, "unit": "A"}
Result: {"value": 30, "unit": "A"}
